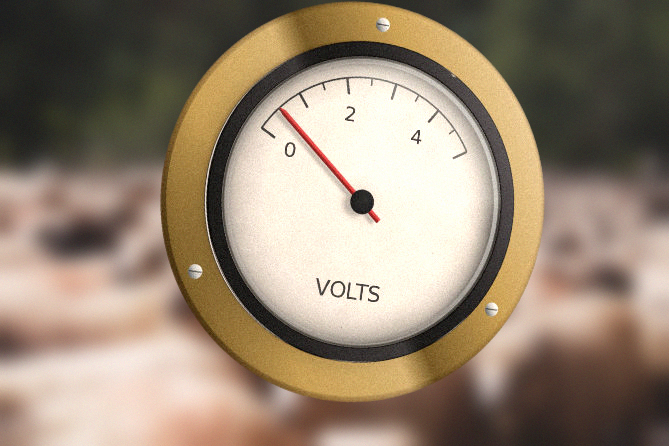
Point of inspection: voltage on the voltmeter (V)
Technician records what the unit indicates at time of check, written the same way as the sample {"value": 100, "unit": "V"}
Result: {"value": 0.5, "unit": "V"}
